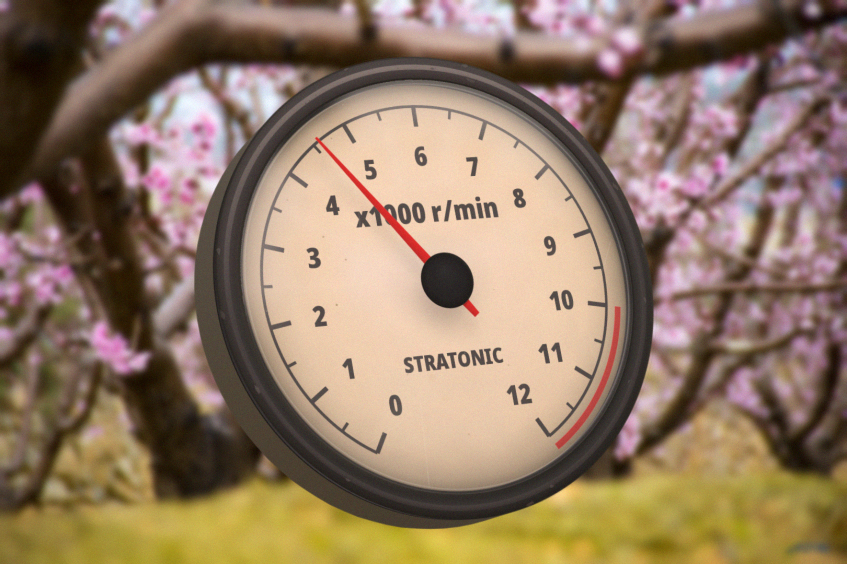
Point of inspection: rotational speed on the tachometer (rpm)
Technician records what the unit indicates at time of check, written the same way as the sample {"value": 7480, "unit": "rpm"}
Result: {"value": 4500, "unit": "rpm"}
